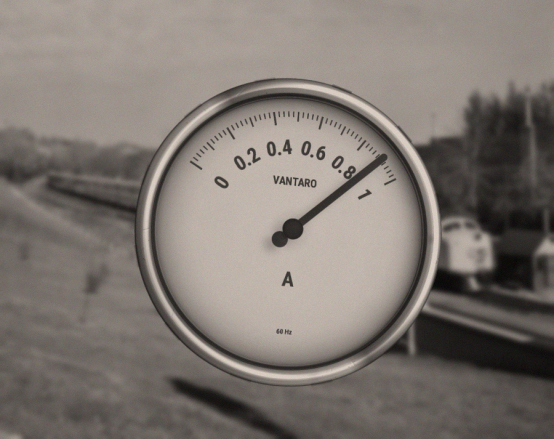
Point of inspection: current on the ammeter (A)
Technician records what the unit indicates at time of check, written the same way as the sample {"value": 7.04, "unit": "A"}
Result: {"value": 0.9, "unit": "A"}
